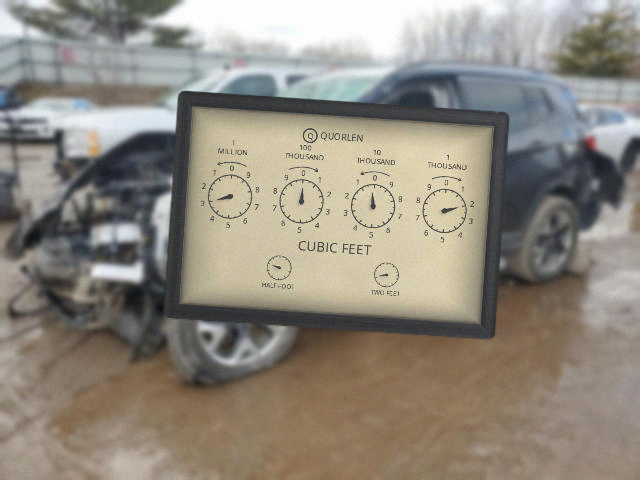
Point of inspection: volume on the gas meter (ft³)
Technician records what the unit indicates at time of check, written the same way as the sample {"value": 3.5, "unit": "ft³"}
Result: {"value": 300200, "unit": "ft³"}
